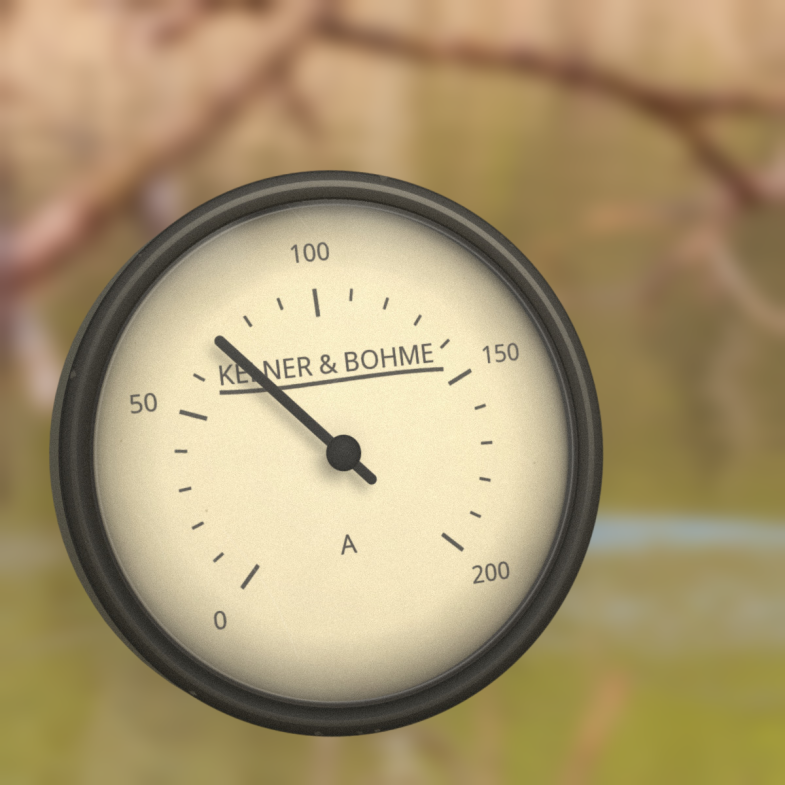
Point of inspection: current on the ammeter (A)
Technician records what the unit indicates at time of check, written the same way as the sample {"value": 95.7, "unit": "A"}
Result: {"value": 70, "unit": "A"}
